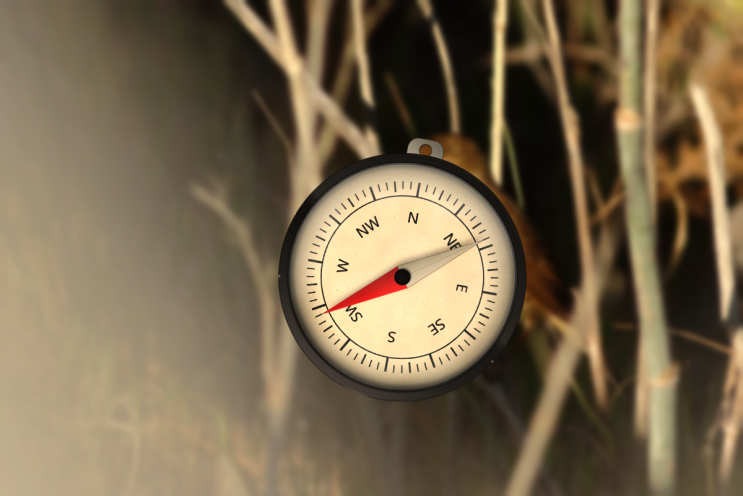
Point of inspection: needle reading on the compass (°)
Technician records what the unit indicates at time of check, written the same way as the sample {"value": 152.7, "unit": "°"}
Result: {"value": 235, "unit": "°"}
